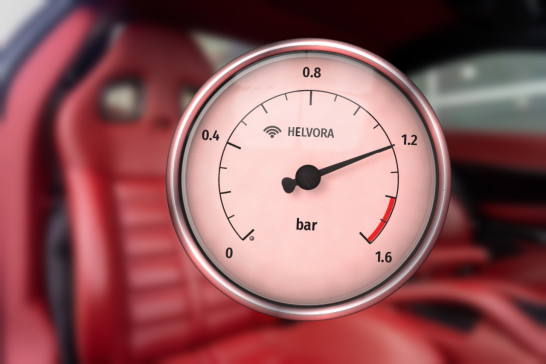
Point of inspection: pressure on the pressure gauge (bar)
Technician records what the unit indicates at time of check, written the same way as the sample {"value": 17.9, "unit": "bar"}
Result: {"value": 1.2, "unit": "bar"}
